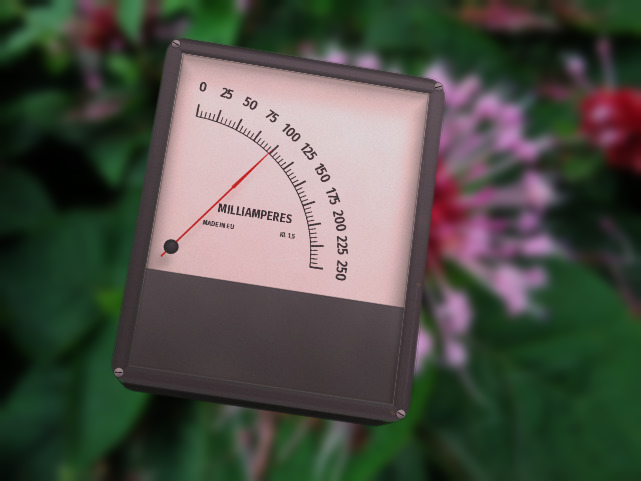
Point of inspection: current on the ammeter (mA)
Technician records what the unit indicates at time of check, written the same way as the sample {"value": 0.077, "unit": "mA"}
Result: {"value": 100, "unit": "mA"}
